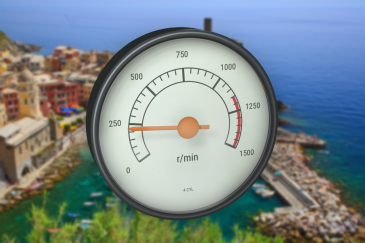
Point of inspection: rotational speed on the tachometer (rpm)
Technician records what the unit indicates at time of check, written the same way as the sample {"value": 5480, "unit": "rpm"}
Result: {"value": 225, "unit": "rpm"}
